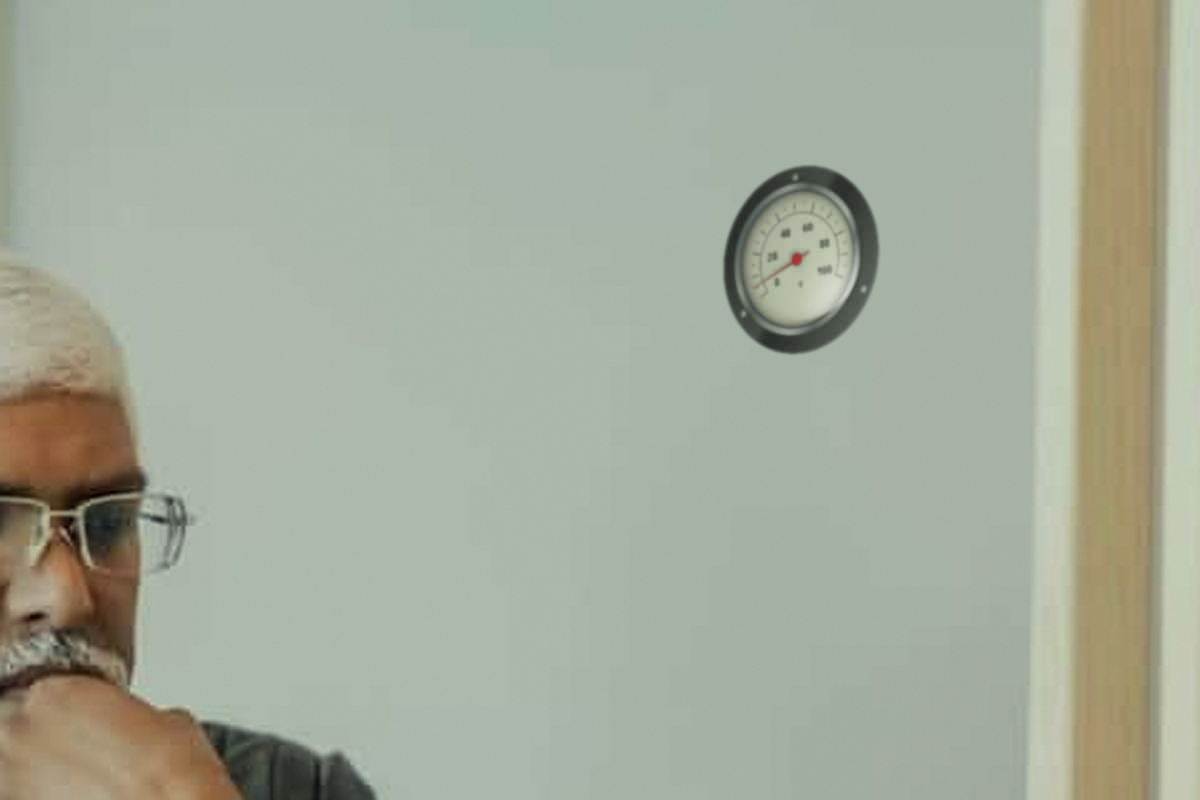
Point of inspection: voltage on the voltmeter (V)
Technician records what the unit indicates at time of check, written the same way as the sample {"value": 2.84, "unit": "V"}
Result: {"value": 5, "unit": "V"}
